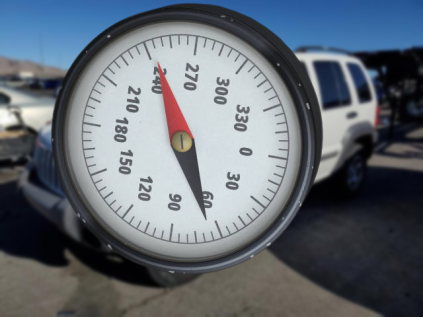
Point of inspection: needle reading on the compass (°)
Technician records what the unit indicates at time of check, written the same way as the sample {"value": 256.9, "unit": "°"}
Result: {"value": 245, "unit": "°"}
